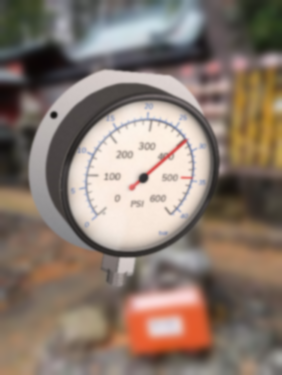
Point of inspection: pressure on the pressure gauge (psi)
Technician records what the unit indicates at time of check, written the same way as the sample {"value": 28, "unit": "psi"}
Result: {"value": 400, "unit": "psi"}
